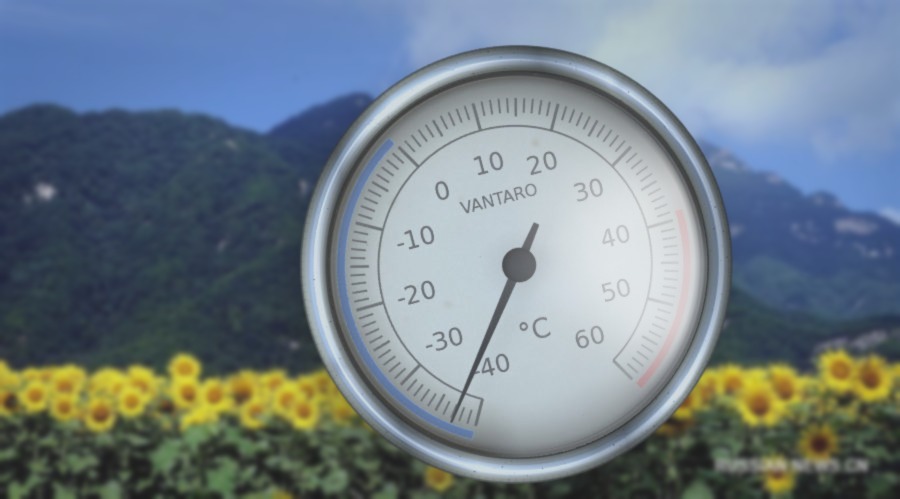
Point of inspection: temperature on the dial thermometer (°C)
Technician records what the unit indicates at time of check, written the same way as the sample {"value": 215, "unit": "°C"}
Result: {"value": -37, "unit": "°C"}
